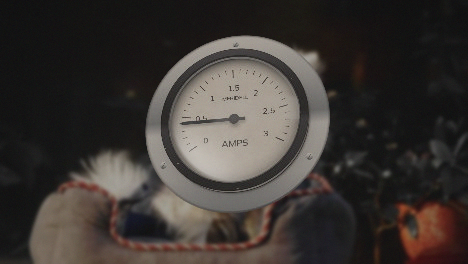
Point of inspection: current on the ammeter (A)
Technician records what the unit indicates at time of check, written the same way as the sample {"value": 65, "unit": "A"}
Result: {"value": 0.4, "unit": "A"}
